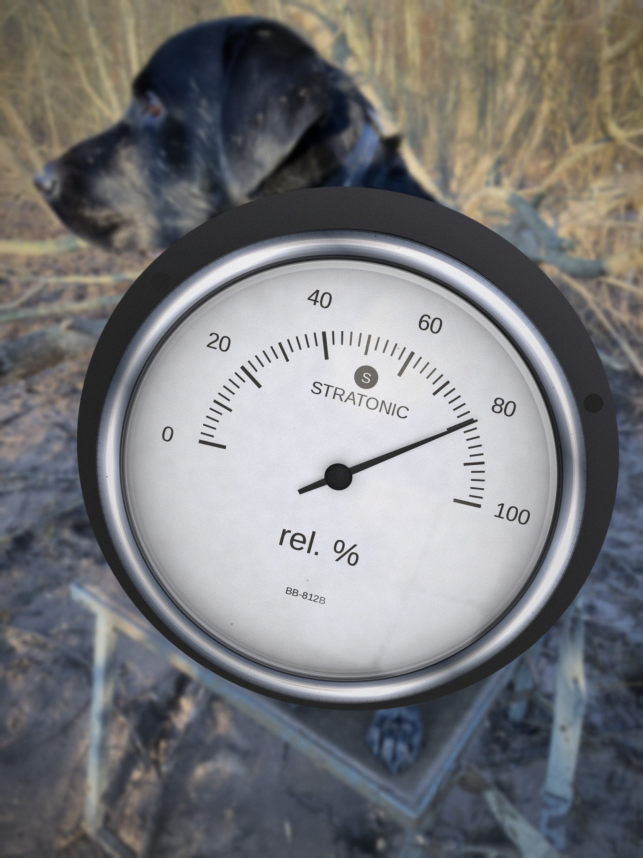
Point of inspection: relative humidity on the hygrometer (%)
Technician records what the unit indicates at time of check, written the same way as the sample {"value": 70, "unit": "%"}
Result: {"value": 80, "unit": "%"}
